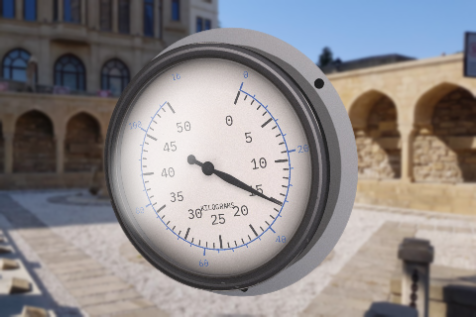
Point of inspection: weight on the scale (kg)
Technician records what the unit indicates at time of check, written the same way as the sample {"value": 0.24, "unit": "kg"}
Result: {"value": 15, "unit": "kg"}
